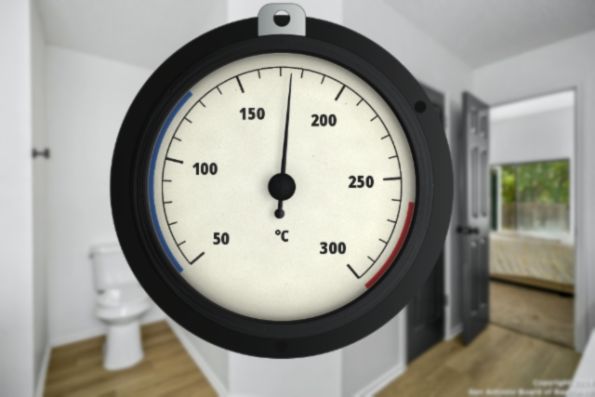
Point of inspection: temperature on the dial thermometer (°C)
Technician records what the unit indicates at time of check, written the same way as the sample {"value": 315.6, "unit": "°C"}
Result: {"value": 175, "unit": "°C"}
